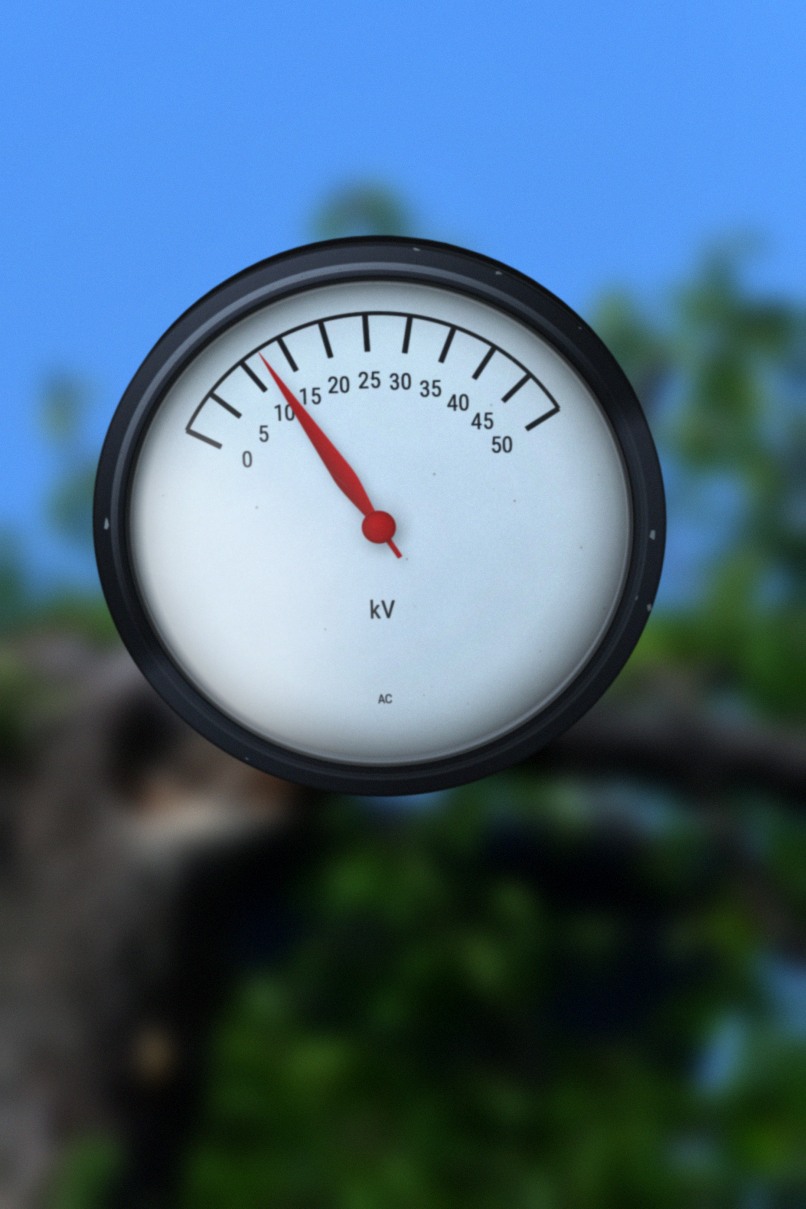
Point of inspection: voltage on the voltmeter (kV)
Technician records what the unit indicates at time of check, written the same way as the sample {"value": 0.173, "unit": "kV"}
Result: {"value": 12.5, "unit": "kV"}
